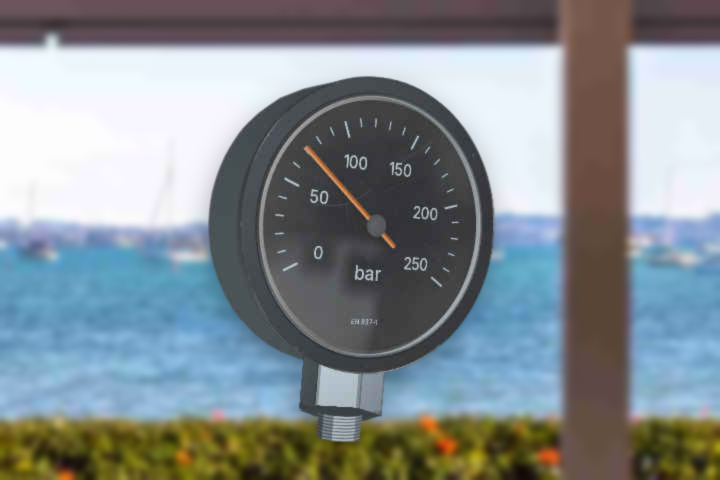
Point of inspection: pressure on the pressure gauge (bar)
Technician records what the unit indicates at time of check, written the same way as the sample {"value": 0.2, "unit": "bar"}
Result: {"value": 70, "unit": "bar"}
